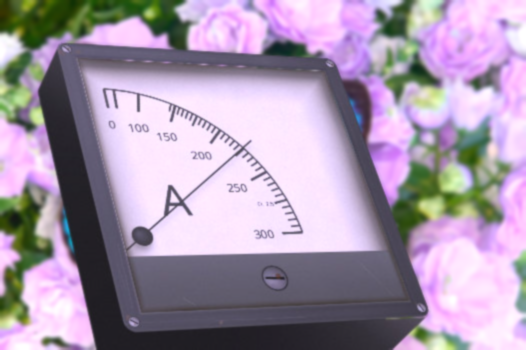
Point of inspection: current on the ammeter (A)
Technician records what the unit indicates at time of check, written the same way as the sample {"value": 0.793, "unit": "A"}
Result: {"value": 225, "unit": "A"}
